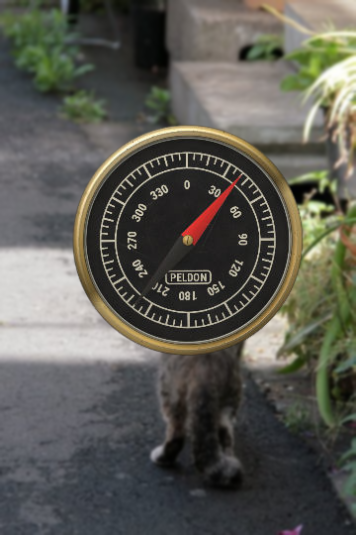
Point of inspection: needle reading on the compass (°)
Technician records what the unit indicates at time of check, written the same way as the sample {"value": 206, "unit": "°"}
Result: {"value": 40, "unit": "°"}
